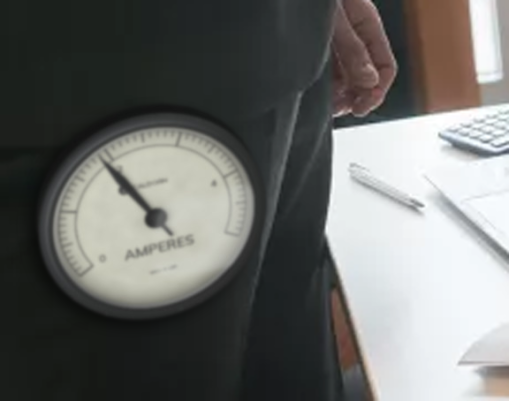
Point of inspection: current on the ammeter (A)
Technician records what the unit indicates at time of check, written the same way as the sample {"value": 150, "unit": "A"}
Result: {"value": 1.9, "unit": "A"}
